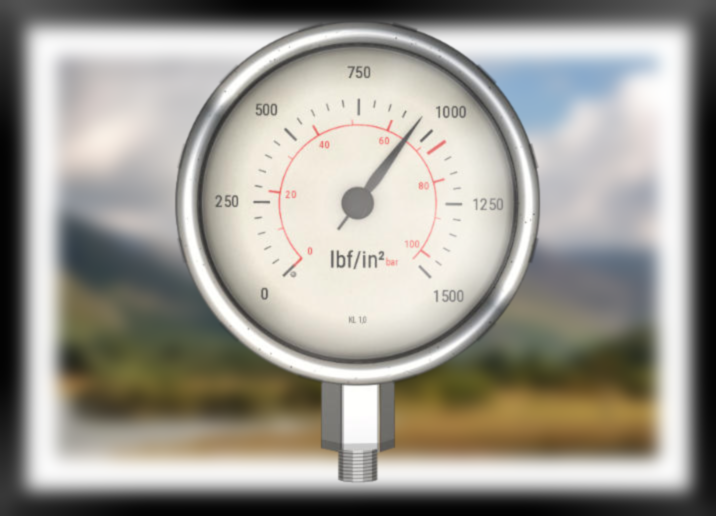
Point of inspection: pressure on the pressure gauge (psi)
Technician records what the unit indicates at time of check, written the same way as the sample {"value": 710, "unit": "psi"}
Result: {"value": 950, "unit": "psi"}
